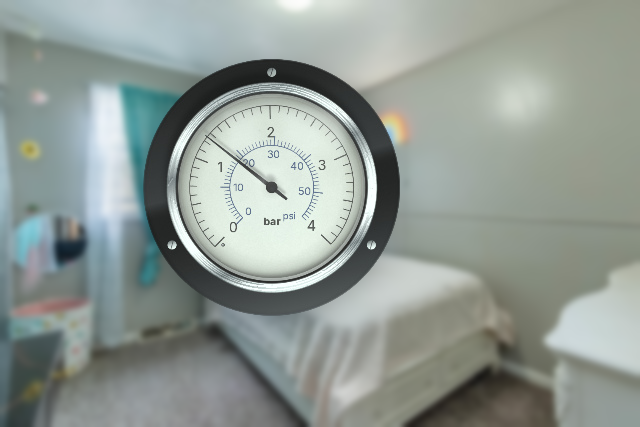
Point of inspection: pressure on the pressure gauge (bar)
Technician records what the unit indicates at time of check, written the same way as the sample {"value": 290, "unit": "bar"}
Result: {"value": 1.25, "unit": "bar"}
